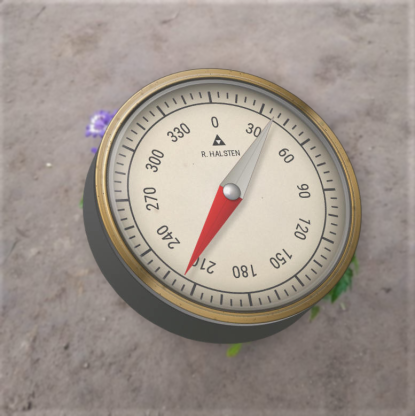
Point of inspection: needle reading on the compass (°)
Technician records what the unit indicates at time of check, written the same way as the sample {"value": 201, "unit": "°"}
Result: {"value": 217.5, "unit": "°"}
